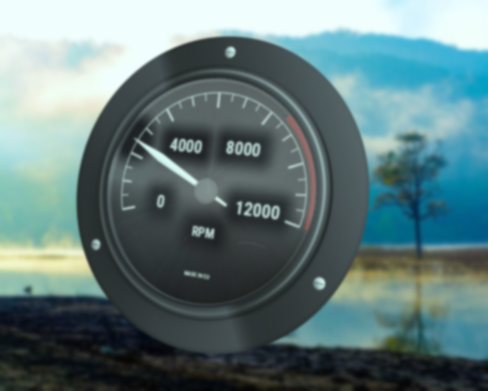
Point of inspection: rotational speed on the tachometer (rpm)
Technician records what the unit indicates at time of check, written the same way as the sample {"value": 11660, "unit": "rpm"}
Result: {"value": 2500, "unit": "rpm"}
